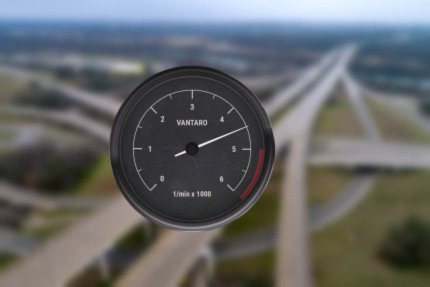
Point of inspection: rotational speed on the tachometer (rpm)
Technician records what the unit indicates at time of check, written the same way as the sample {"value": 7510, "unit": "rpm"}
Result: {"value": 4500, "unit": "rpm"}
